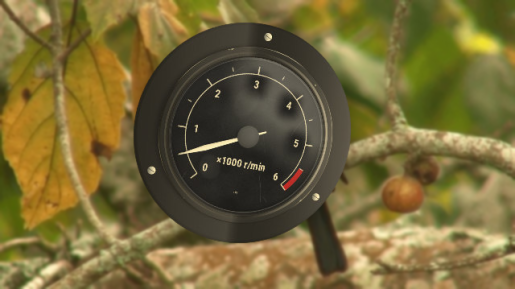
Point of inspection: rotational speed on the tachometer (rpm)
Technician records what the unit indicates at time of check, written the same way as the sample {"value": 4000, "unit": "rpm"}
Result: {"value": 500, "unit": "rpm"}
